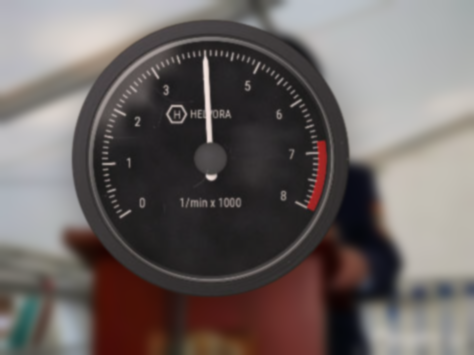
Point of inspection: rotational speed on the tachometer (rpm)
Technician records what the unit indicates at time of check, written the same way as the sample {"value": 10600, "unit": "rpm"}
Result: {"value": 4000, "unit": "rpm"}
